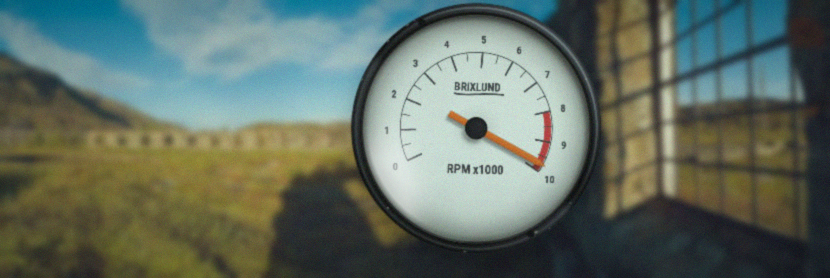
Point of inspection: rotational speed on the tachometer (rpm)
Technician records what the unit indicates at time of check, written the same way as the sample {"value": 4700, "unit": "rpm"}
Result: {"value": 9750, "unit": "rpm"}
